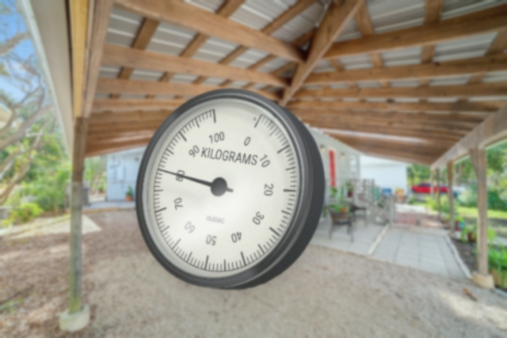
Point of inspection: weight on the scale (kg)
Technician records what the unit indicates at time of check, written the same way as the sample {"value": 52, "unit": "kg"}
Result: {"value": 80, "unit": "kg"}
